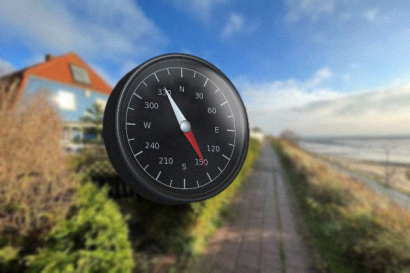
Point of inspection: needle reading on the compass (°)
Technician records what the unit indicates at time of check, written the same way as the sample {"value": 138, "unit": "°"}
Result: {"value": 150, "unit": "°"}
